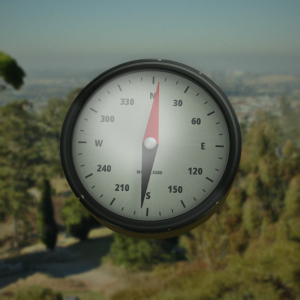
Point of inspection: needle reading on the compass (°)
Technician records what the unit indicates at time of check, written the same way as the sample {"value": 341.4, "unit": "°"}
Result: {"value": 5, "unit": "°"}
